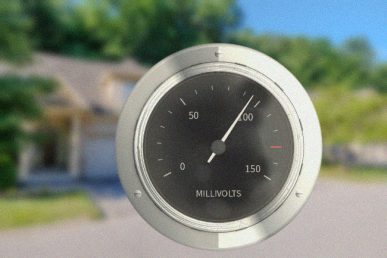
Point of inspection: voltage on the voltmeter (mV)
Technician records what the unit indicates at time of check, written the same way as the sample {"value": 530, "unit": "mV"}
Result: {"value": 95, "unit": "mV"}
